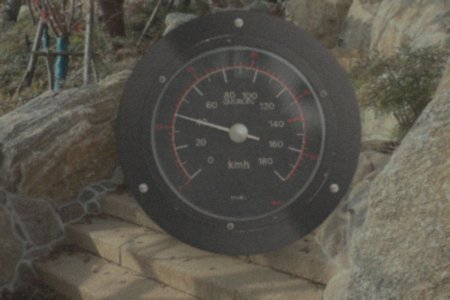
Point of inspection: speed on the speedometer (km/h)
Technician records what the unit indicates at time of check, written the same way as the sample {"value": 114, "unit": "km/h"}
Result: {"value": 40, "unit": "km/h"}
